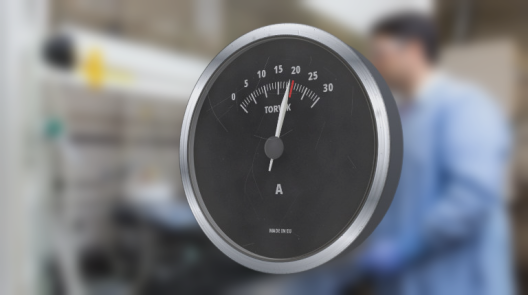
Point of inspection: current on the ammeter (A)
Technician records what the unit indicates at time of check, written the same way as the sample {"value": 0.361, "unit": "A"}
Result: {"value": 20, "unit": "A"}
